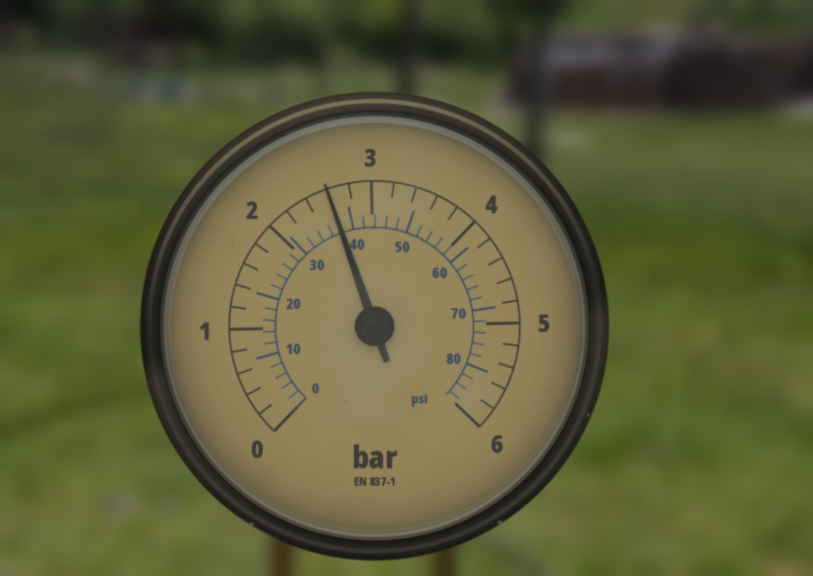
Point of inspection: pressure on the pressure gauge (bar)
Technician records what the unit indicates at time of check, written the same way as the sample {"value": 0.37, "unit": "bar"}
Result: {"value": 2.6, "unit": "bar"}
